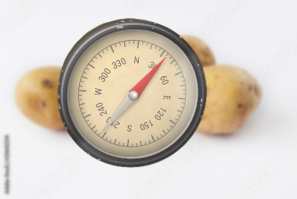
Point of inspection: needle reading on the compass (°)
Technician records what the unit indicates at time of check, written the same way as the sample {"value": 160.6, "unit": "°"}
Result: {"value": 35, "unit": "°"}
